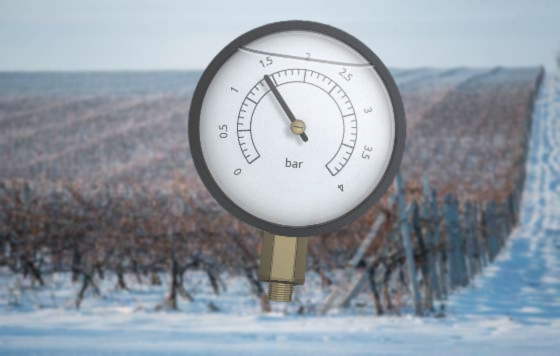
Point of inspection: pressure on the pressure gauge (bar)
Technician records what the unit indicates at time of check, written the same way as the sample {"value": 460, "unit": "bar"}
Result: {"value": 1.4, "unit": "bar"}
